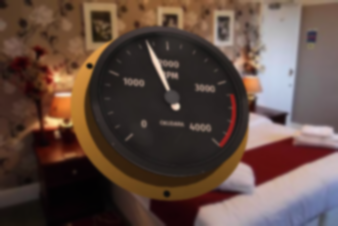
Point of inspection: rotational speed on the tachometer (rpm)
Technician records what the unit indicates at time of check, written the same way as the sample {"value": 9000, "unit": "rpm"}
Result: {"value": 1700, "unit": "rpm"}
